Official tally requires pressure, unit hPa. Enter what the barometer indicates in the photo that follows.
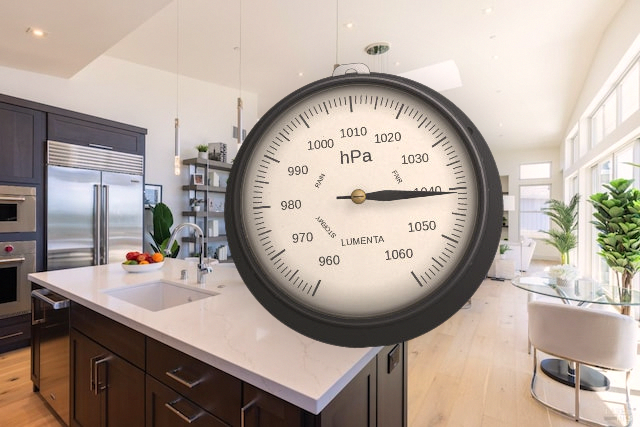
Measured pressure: 1041 hPa
